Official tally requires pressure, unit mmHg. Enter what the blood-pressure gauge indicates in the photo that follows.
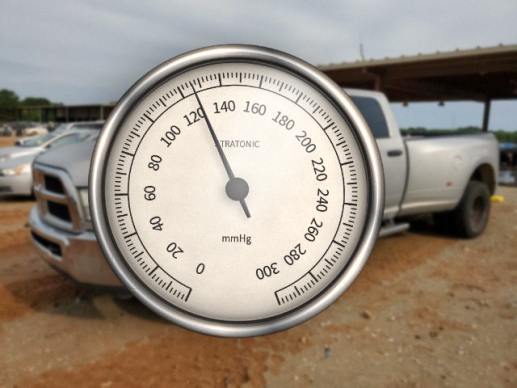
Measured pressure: 126 mmHg
